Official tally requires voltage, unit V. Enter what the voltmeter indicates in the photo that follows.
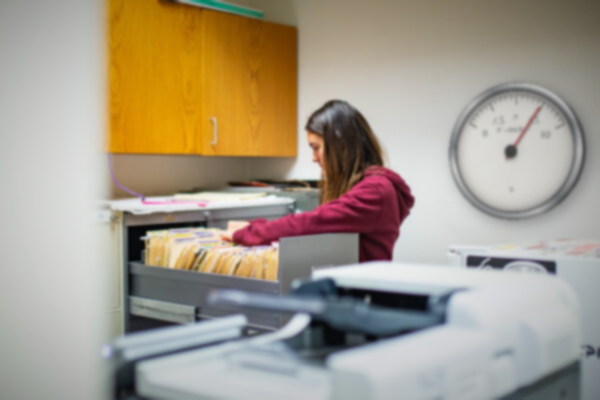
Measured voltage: 7.5 V
